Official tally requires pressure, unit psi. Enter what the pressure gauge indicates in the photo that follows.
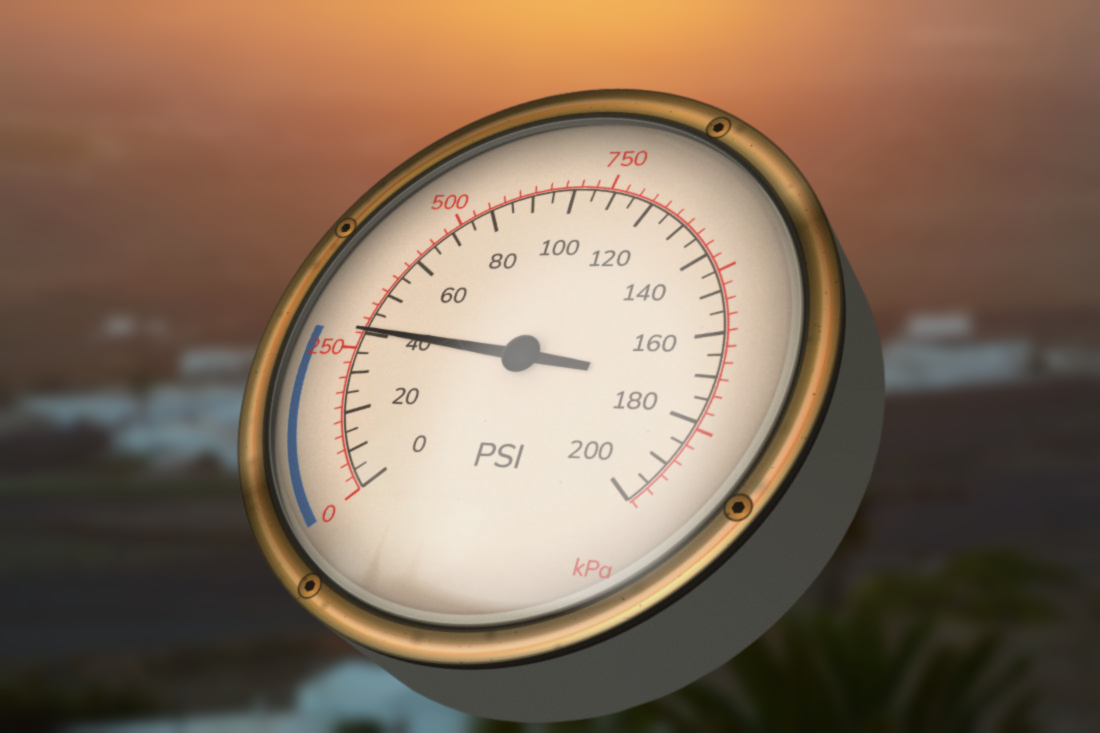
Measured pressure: 40 psi
